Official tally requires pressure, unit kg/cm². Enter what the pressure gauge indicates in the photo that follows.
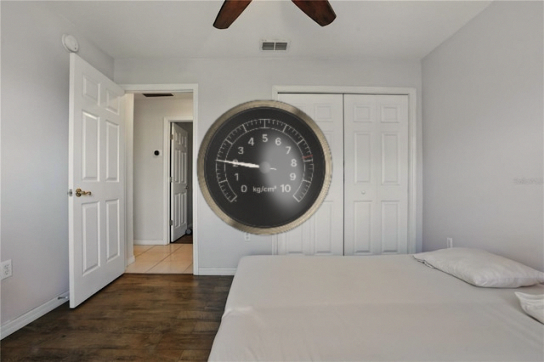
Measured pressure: 2 kg/cm²
